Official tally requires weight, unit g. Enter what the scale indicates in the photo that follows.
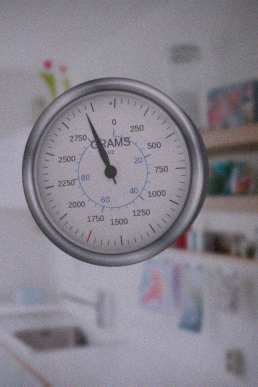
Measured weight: 2950 g
